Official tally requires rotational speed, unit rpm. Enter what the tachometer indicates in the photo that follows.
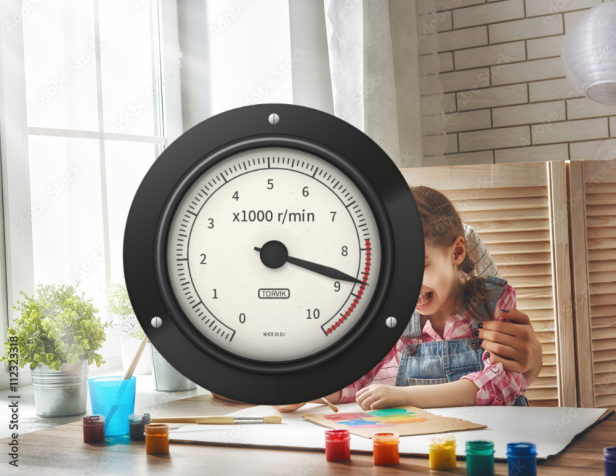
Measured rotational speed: 8700 rpm
